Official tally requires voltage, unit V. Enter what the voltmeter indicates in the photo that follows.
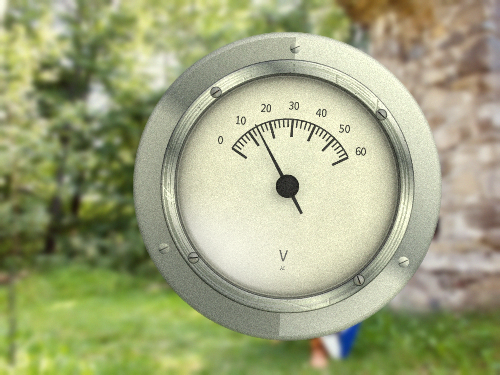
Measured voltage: 14 V
